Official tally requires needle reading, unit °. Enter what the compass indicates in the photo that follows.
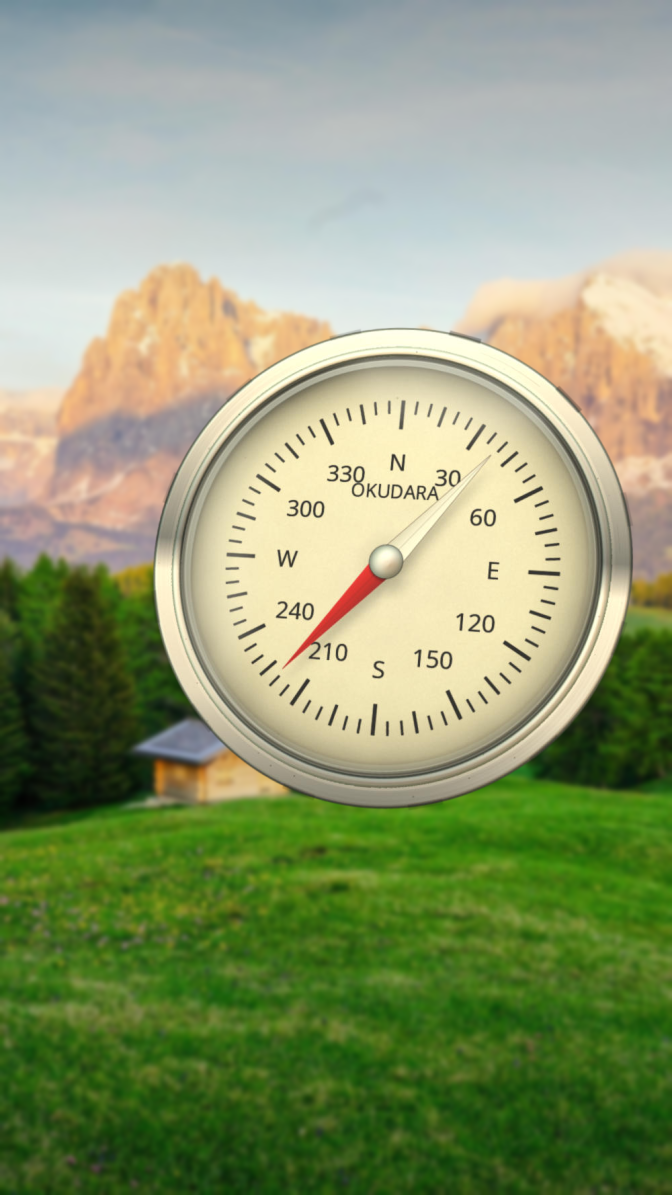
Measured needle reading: 220 °
